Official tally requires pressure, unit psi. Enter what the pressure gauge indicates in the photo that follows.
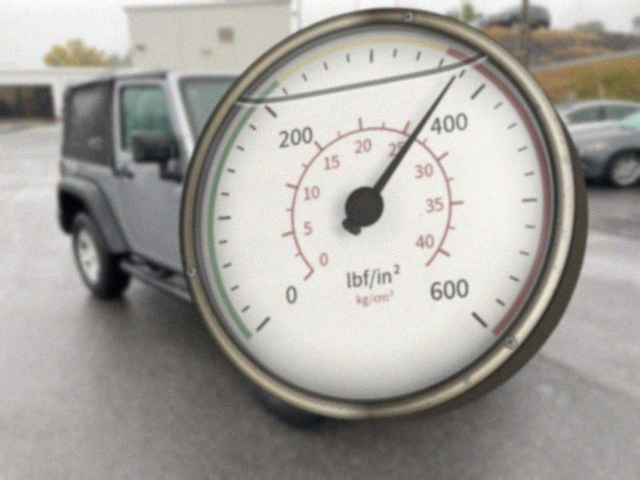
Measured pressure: 380 psi
